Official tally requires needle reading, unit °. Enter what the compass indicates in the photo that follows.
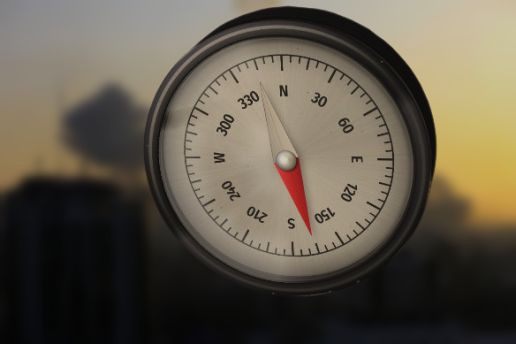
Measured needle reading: 165 °
